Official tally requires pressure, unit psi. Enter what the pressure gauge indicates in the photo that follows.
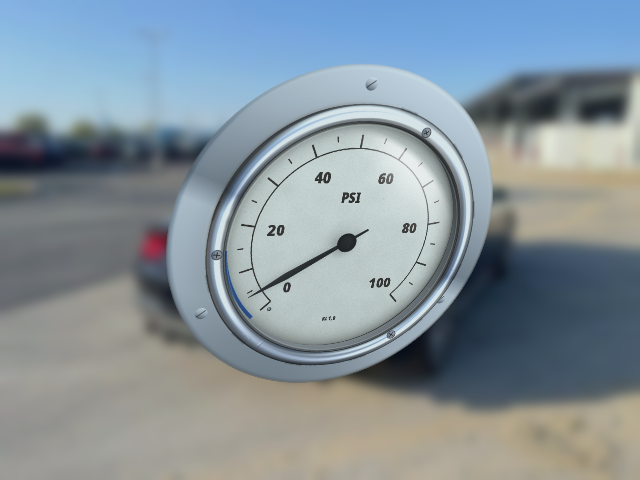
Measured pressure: 5 psi
